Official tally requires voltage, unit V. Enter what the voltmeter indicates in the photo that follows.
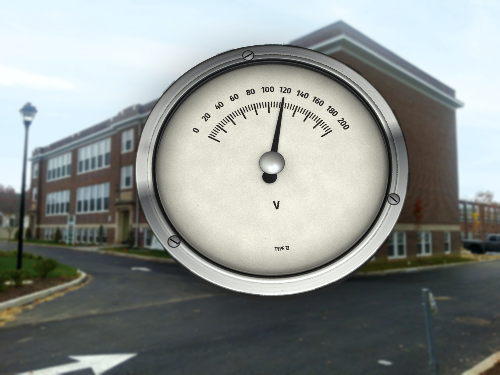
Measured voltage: 120 V
